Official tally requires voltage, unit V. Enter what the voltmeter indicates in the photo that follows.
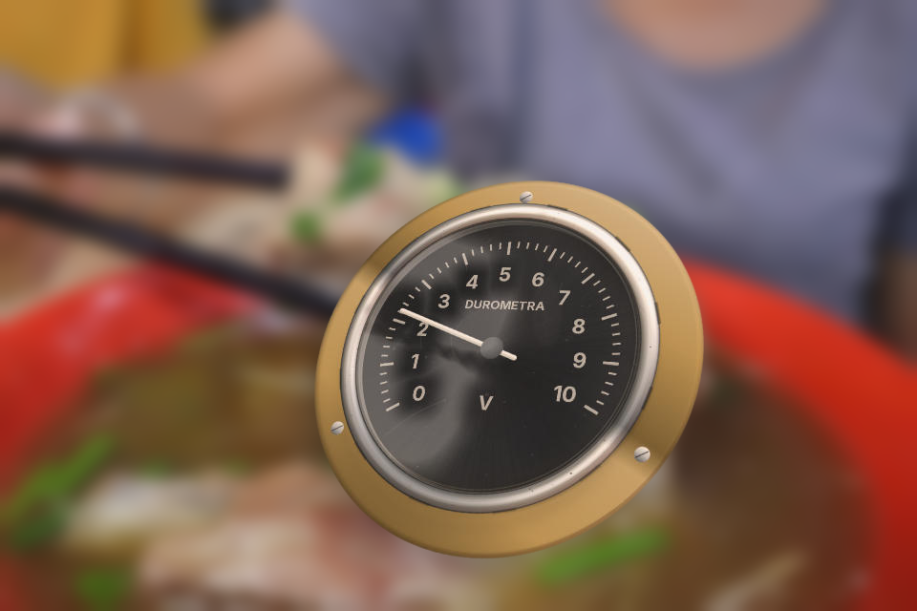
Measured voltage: 2.2 V
